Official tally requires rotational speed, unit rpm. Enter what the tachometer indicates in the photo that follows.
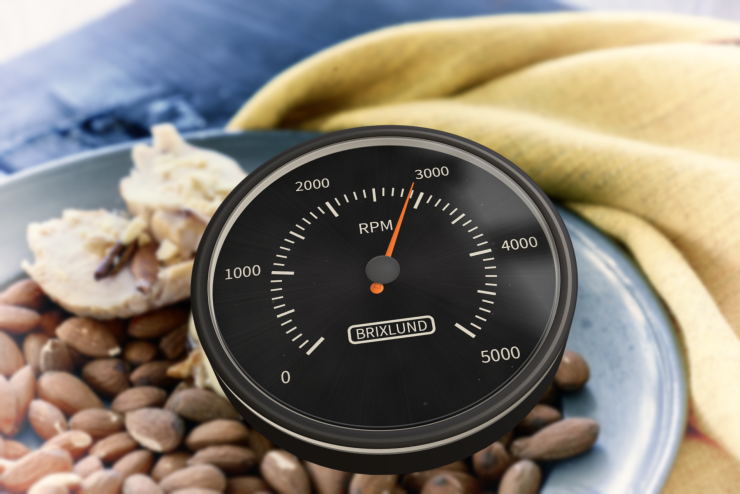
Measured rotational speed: 2900 rpm
